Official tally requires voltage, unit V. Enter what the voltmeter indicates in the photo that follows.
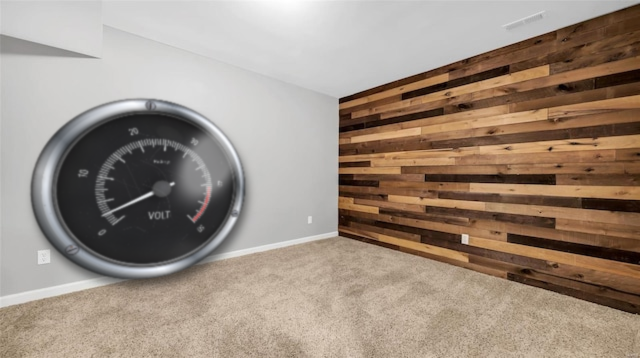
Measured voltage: 2.5 V
